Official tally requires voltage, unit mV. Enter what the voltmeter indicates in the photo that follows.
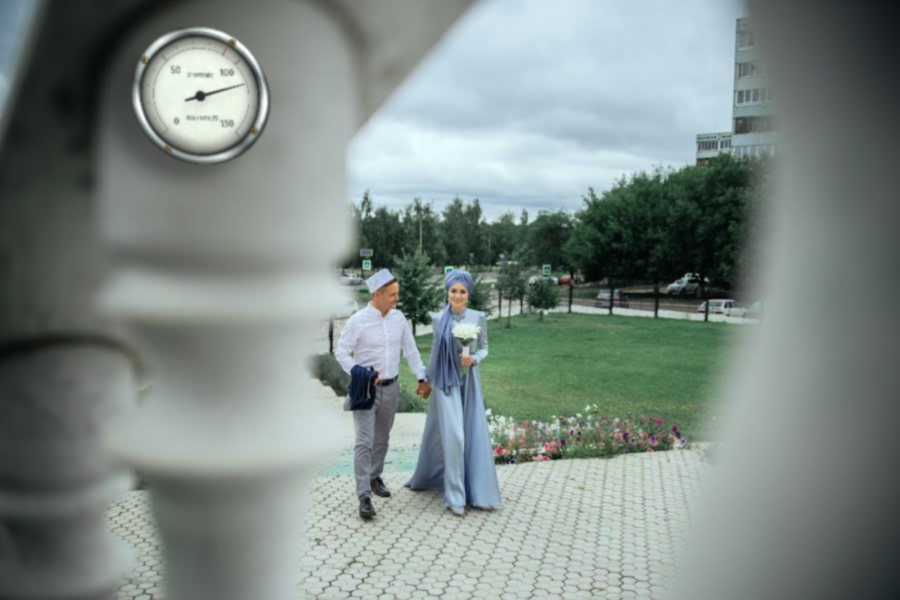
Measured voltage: 115 mV
